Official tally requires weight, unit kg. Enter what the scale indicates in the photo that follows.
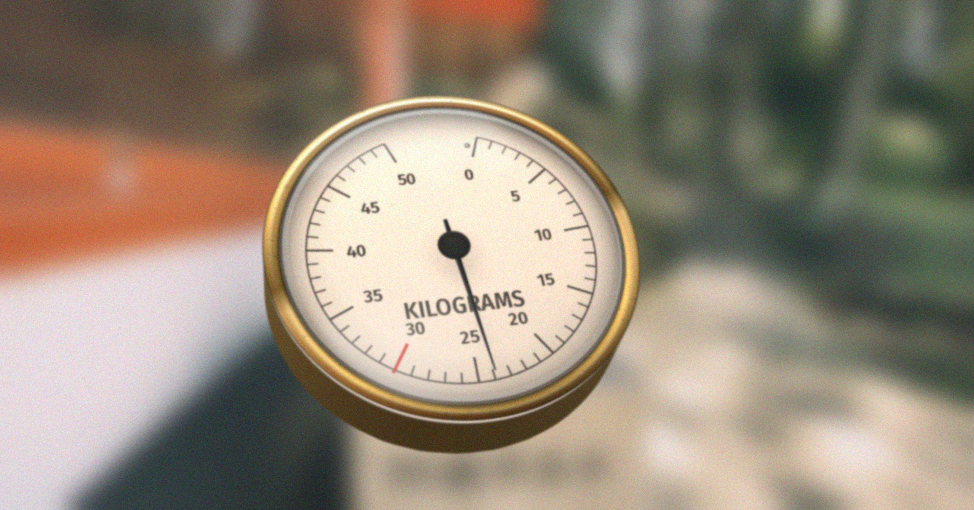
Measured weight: 24 kg
